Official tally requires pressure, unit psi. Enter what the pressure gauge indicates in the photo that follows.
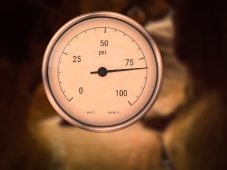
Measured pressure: 80 psi
